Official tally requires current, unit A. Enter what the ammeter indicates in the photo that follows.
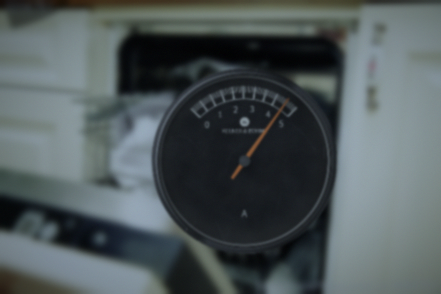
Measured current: 4.5 A
